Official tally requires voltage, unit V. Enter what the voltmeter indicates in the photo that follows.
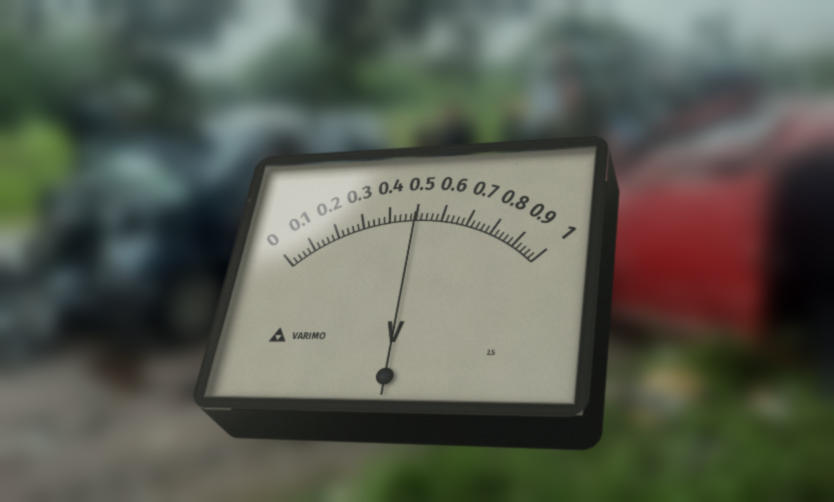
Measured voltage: 0.5 V
